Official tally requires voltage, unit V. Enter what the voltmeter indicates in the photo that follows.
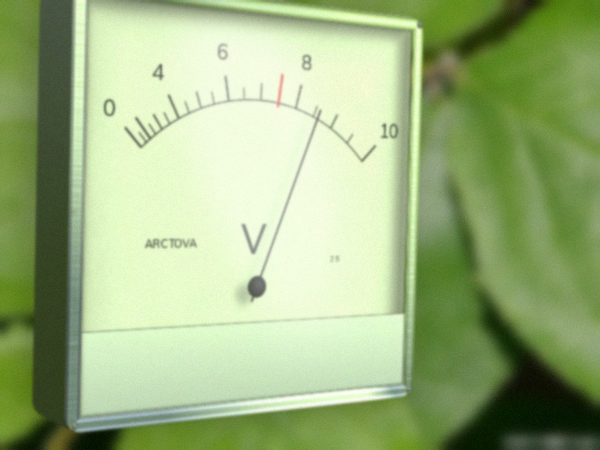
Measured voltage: 8.5 V
